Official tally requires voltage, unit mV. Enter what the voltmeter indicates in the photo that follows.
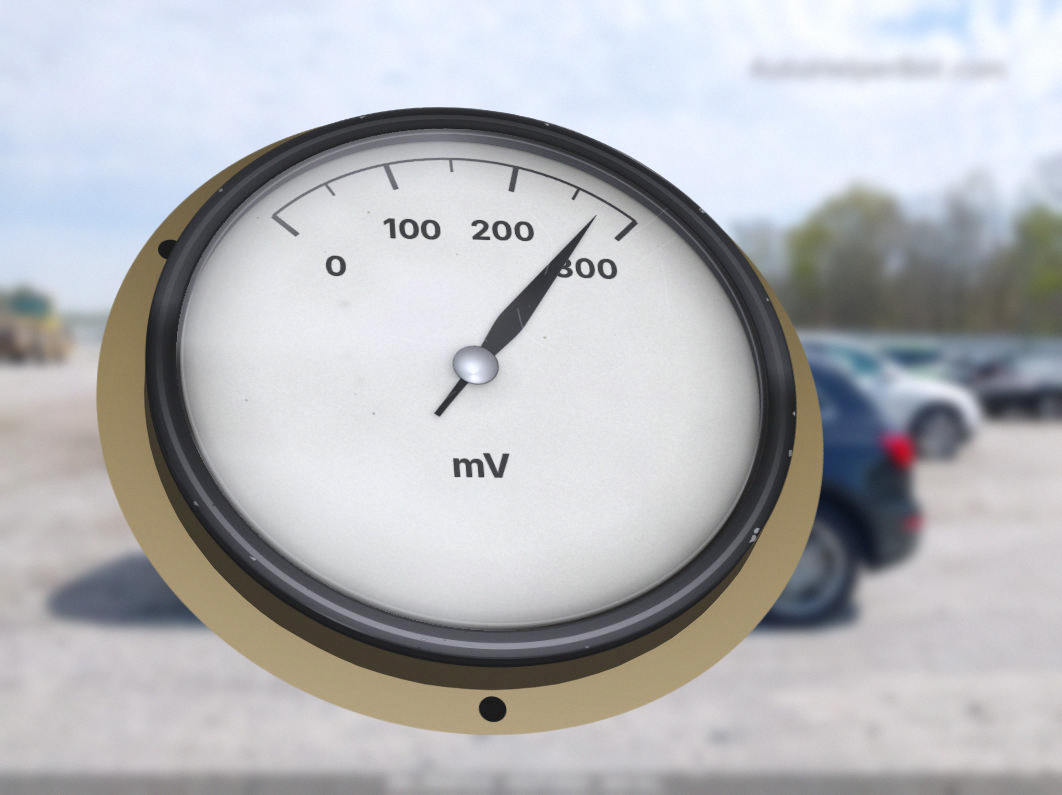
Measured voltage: 275 mV
